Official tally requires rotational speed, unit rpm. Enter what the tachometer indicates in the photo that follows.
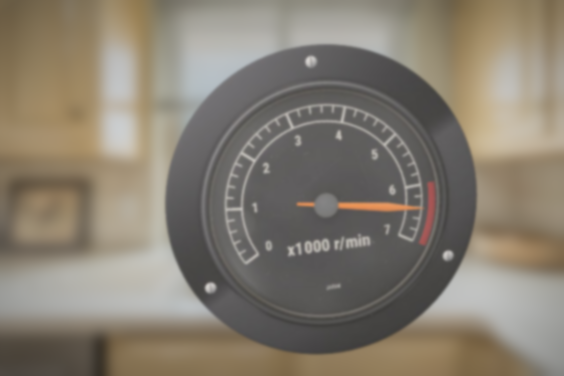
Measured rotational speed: 6400 rpm
